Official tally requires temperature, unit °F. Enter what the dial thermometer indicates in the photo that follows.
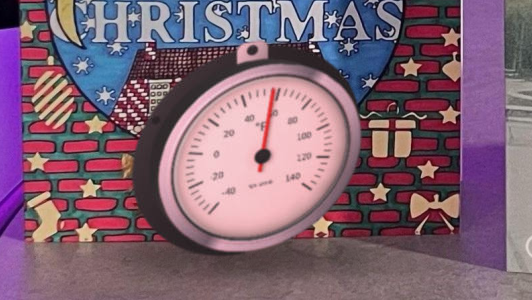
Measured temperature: 56 °F
